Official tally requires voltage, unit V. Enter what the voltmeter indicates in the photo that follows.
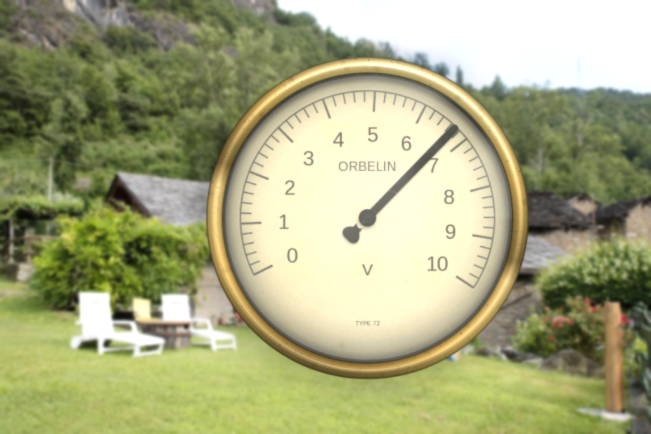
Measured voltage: 6.7 V
